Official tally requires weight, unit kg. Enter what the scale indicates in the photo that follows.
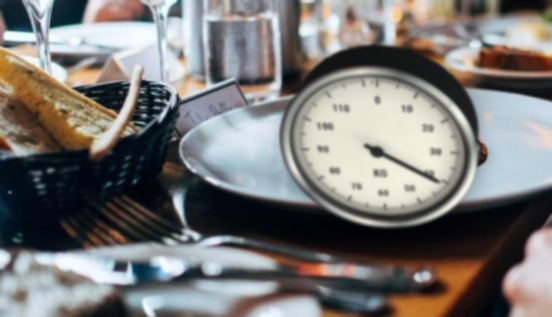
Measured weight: 40 kg
